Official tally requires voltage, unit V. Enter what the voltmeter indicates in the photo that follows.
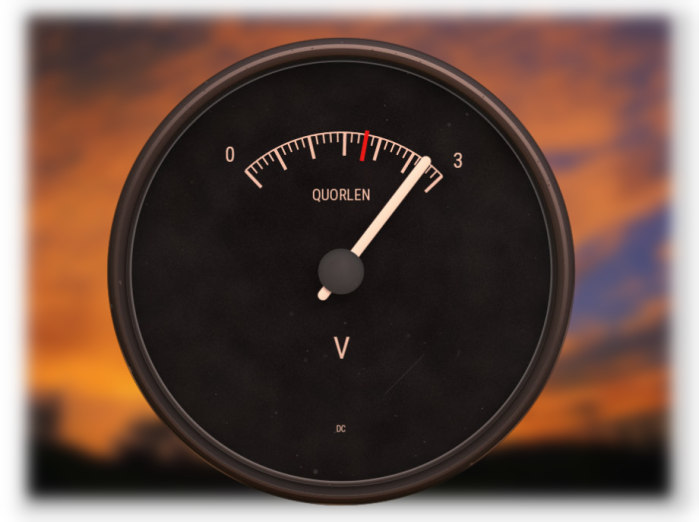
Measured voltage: 2.7 V
